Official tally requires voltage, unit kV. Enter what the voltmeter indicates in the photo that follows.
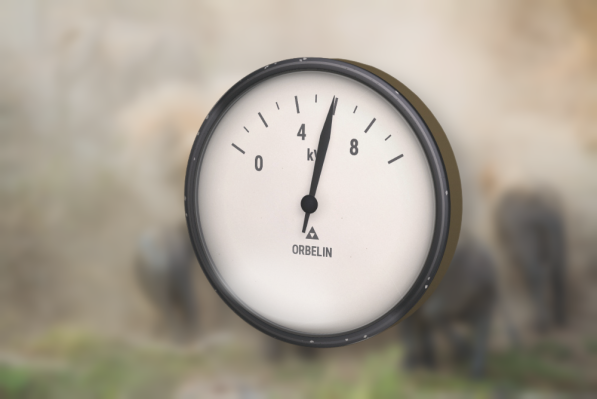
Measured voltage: 6 kV
